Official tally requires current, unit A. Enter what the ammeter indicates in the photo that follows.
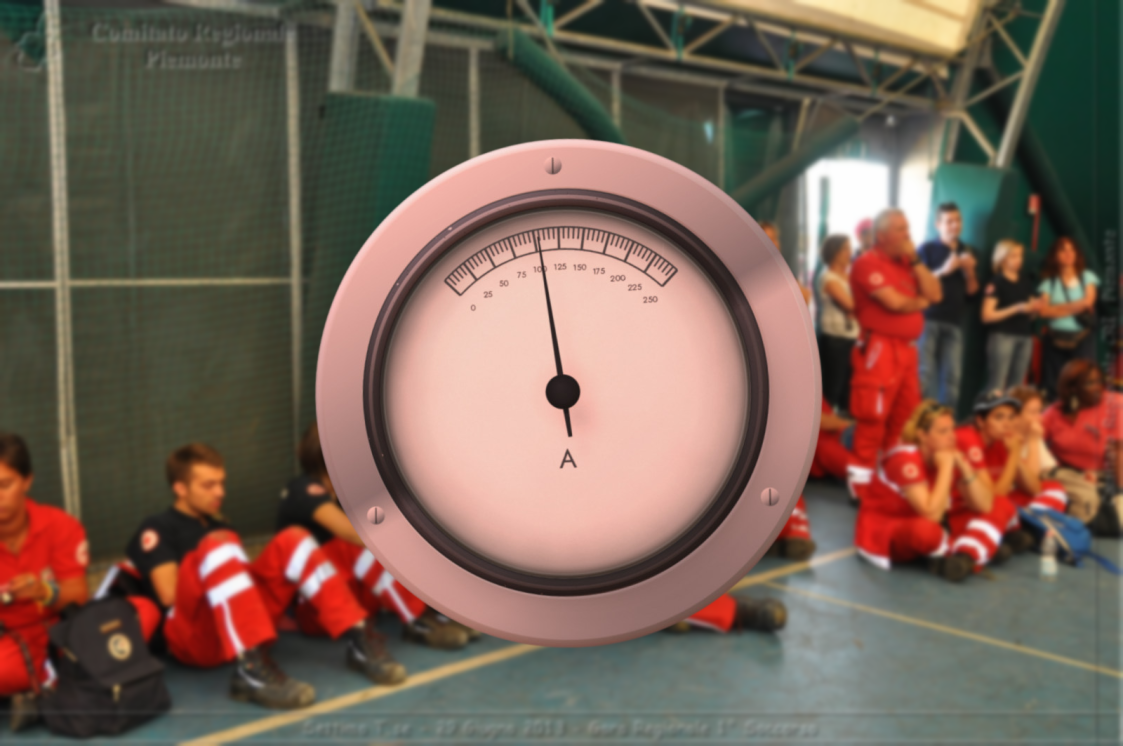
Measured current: 105 A
